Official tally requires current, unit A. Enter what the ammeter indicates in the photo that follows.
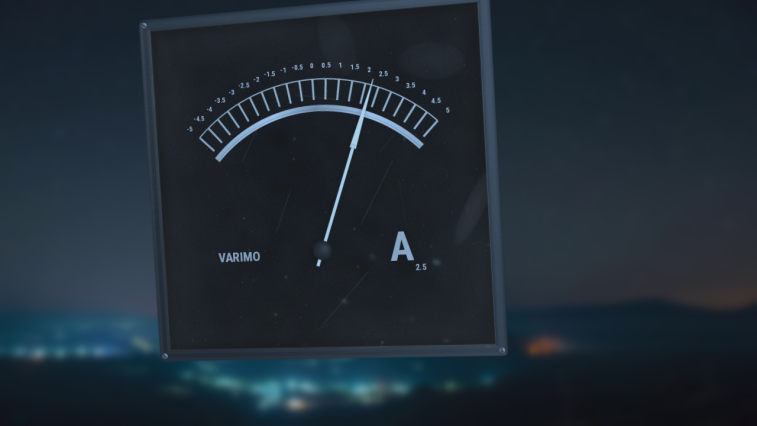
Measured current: 2.25 A
